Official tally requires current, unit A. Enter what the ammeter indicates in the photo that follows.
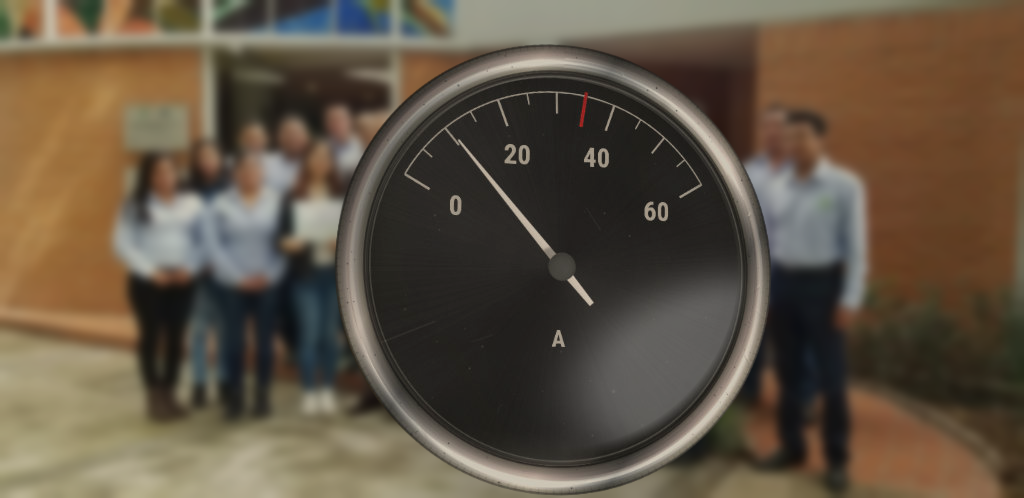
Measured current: 10 A
